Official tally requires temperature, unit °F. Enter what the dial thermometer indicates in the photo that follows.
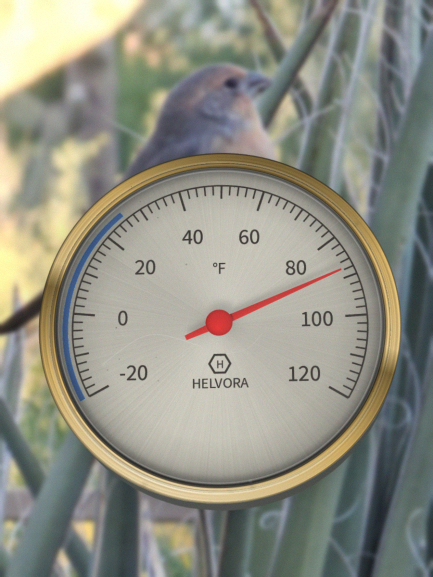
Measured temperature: 88 °F
